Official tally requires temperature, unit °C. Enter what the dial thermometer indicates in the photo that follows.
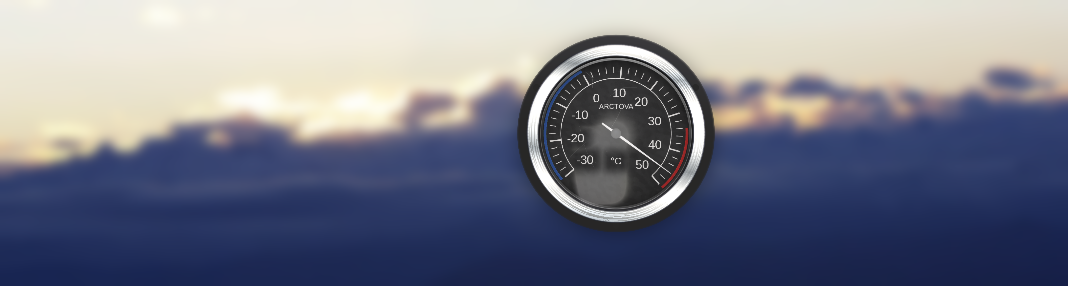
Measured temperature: 46 °C
